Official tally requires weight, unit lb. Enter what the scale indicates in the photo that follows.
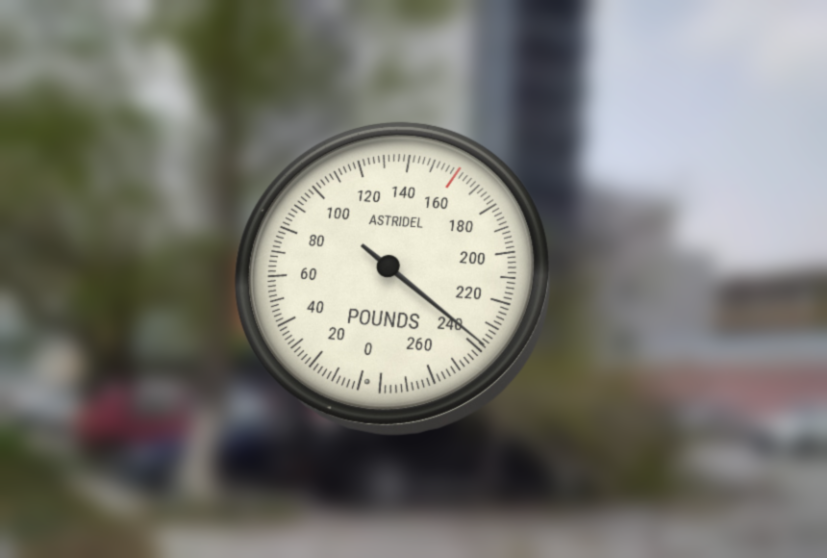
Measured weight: 238 lb
